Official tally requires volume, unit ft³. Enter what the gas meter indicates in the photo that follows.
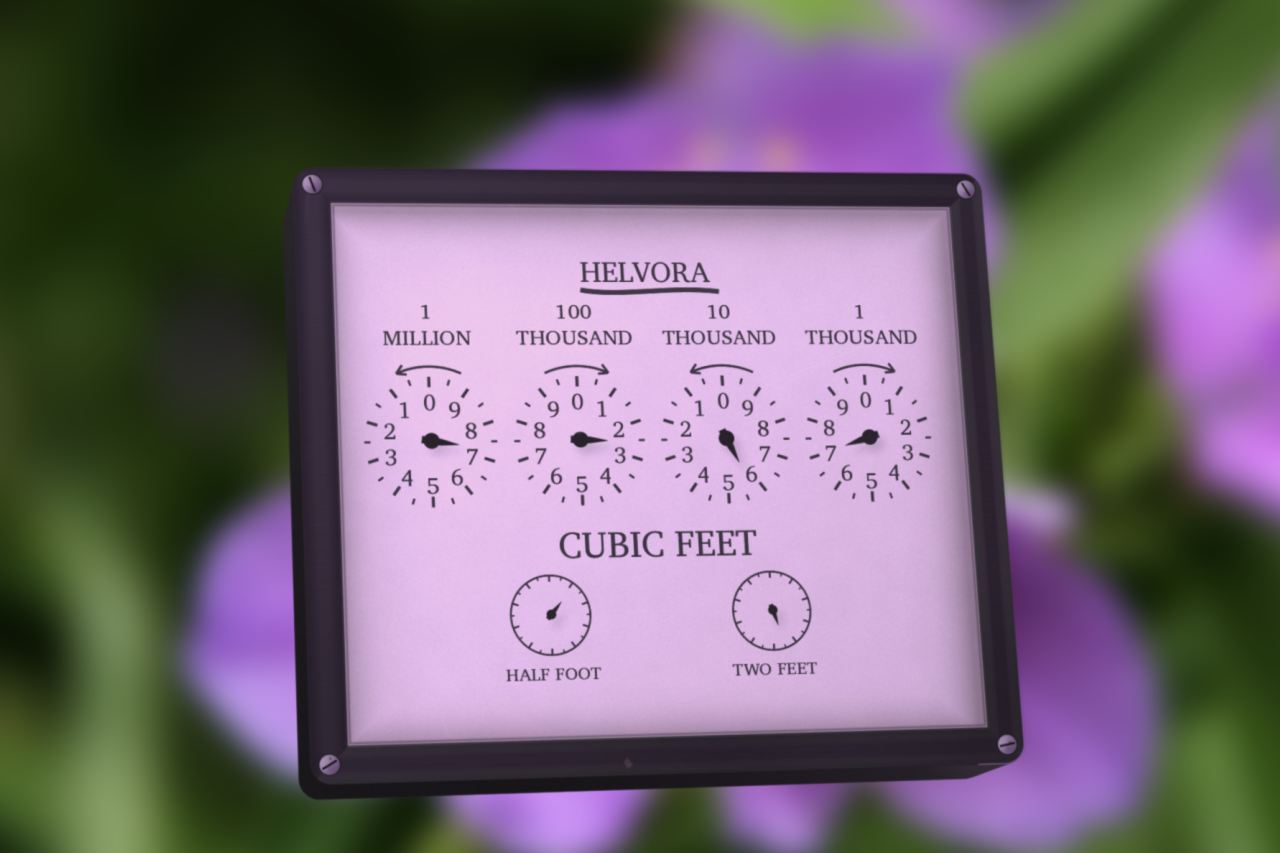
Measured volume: 725700 ft³
